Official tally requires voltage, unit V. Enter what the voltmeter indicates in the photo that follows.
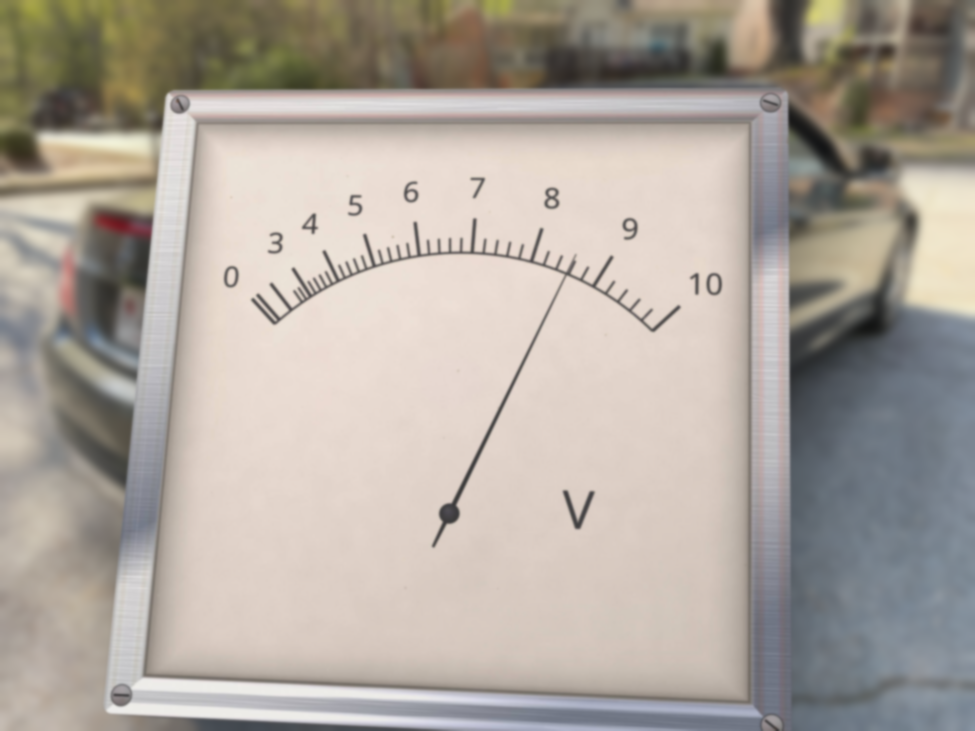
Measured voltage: 8.6 V
